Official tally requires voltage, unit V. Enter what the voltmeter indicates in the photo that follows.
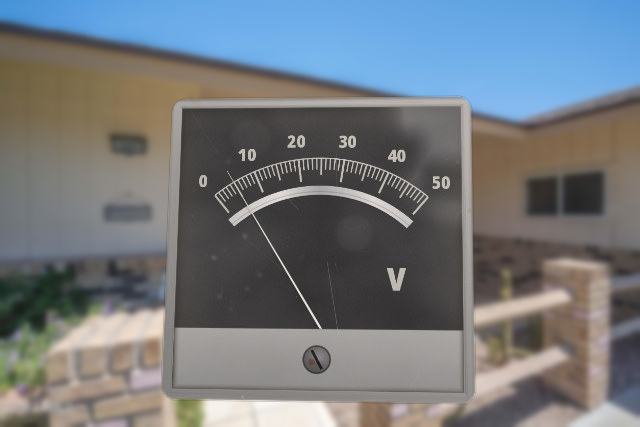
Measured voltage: 5 V
